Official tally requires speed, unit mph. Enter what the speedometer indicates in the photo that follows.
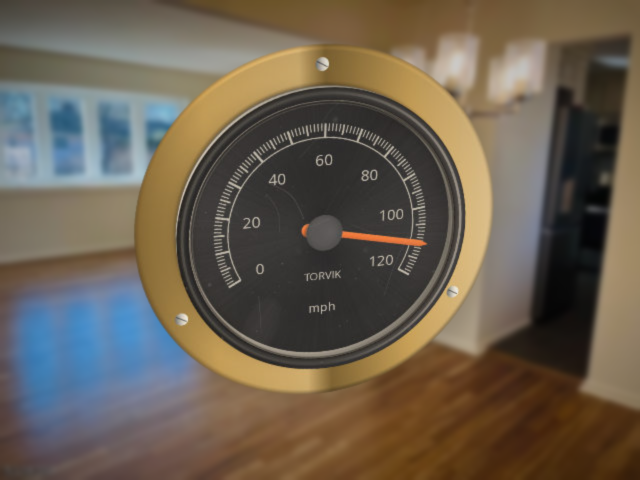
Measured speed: 110 mph
